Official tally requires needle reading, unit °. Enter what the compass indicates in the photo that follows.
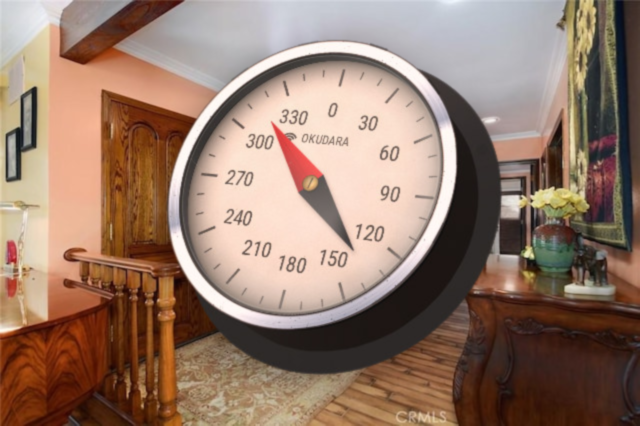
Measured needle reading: 315 °
